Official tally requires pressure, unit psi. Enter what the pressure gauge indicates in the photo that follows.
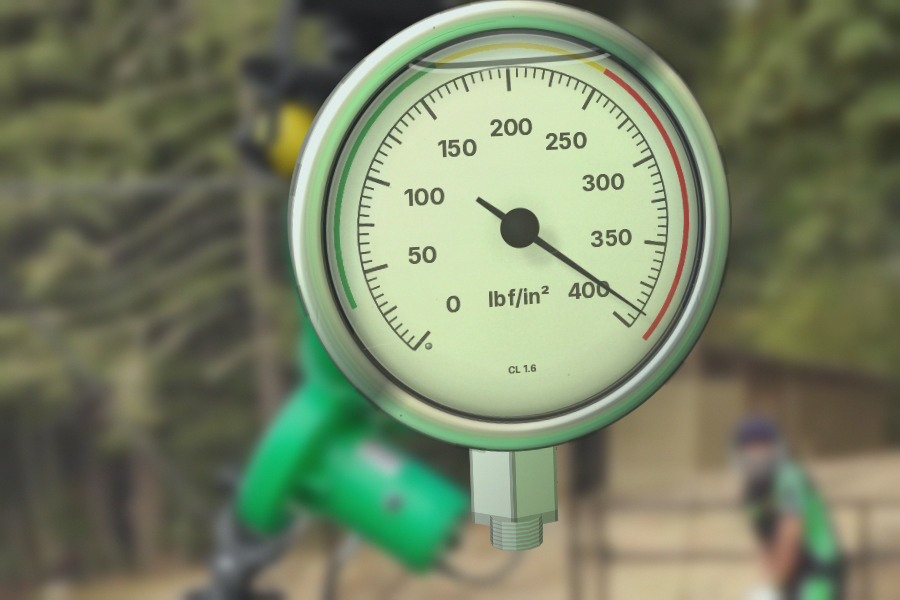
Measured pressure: 390 psi
